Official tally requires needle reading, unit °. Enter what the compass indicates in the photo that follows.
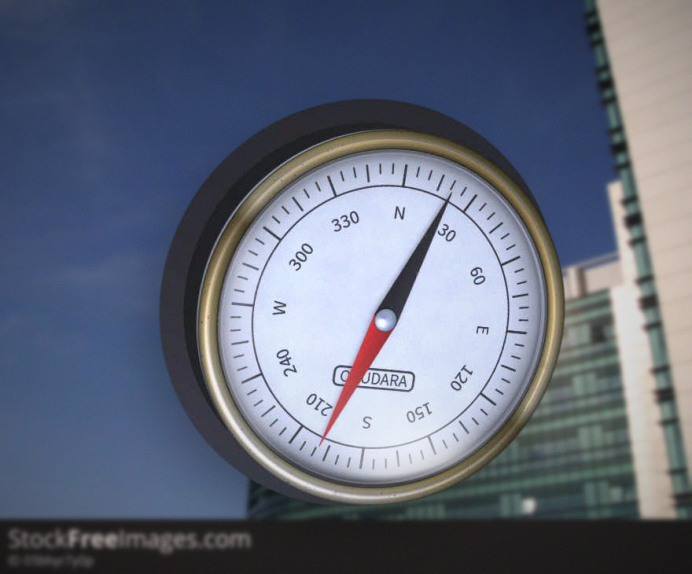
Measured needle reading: 200 °
